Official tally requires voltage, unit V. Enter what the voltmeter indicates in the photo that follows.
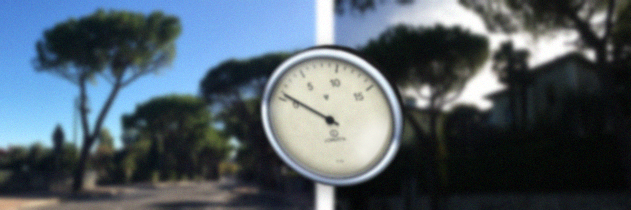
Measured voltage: 1 V
